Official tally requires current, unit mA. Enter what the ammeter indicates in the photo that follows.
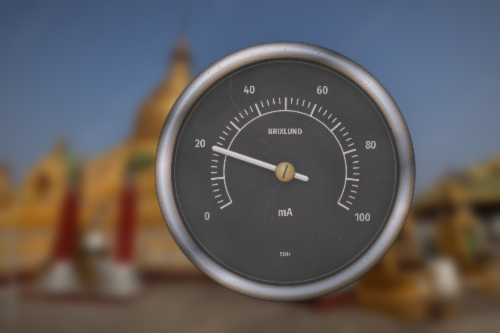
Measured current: 20 mA
